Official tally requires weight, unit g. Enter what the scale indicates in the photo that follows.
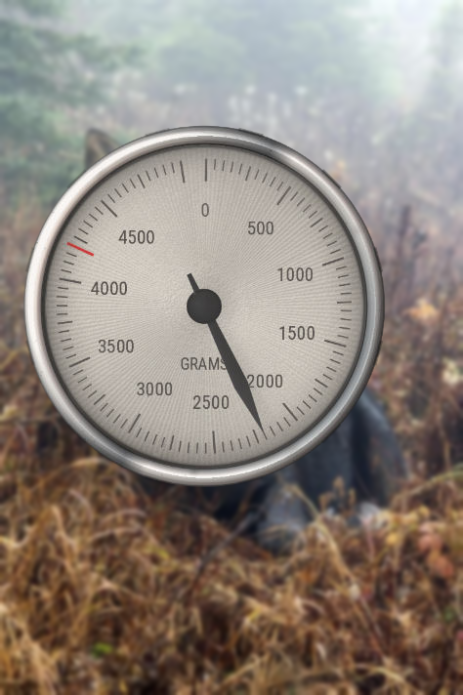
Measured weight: 2200 g
